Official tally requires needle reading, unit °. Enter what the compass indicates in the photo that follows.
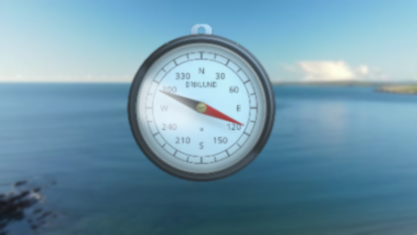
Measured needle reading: 112.5 °
